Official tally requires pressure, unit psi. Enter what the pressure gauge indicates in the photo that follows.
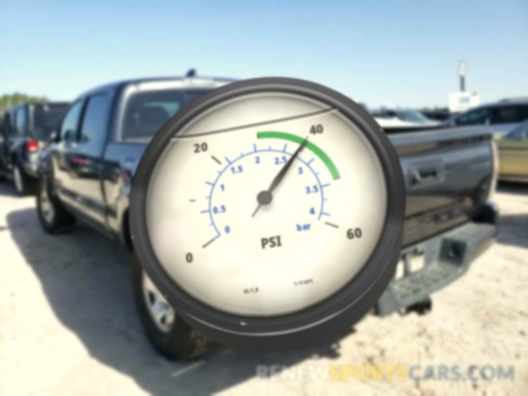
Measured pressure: 40 psi
